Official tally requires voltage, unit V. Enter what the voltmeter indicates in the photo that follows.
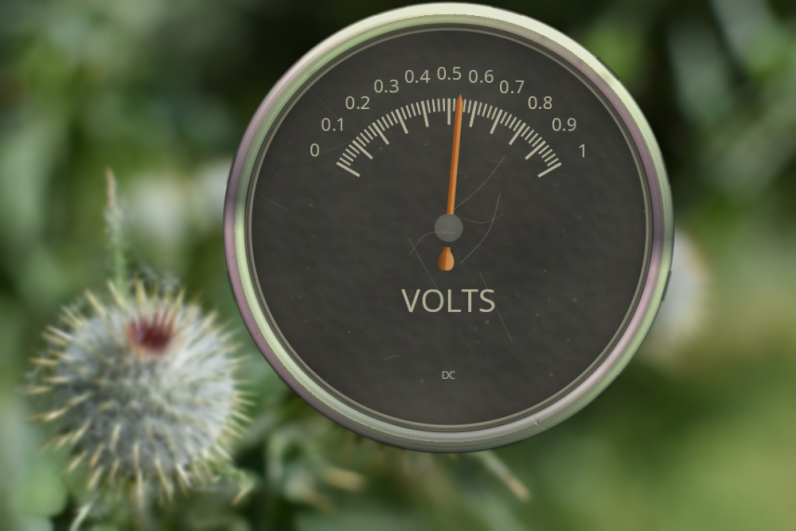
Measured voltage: 0.54 V
